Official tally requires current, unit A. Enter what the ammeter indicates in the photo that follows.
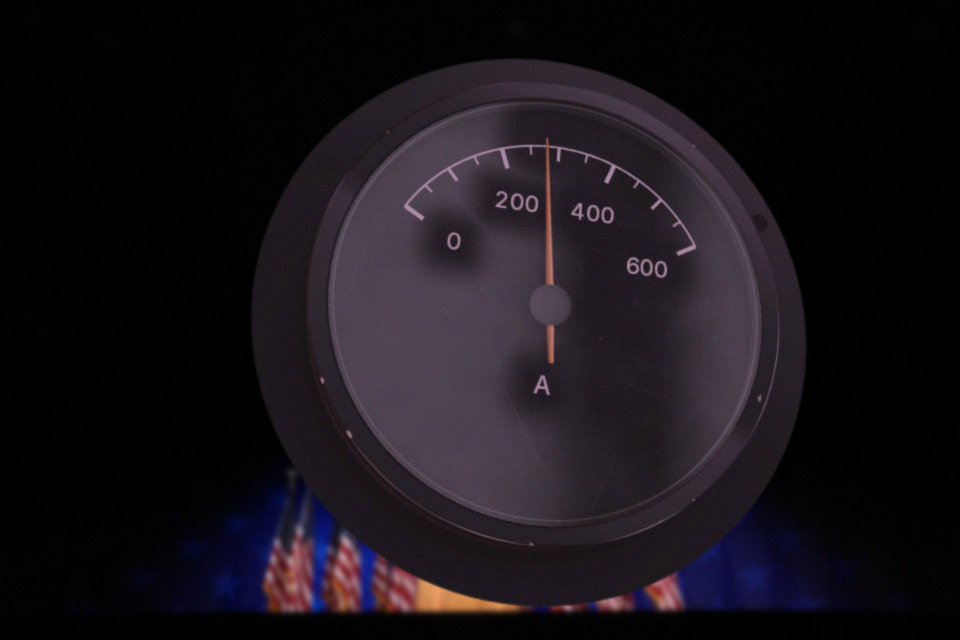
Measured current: 275 A
